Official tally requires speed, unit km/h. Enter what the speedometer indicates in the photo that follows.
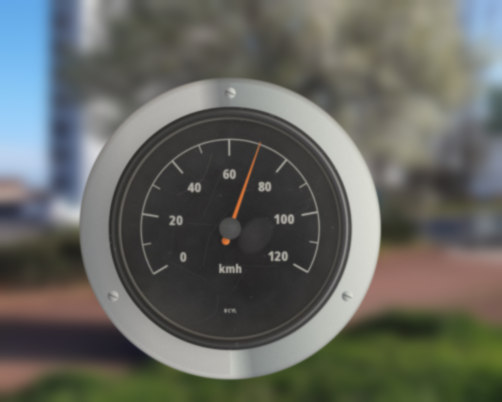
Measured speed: 70 km/h
